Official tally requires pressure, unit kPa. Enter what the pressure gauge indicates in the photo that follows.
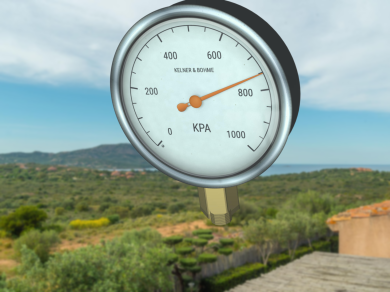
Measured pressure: 750 kPa
